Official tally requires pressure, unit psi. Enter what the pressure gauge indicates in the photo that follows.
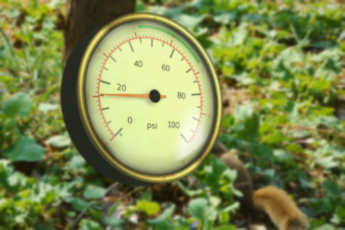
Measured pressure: 15 psi
